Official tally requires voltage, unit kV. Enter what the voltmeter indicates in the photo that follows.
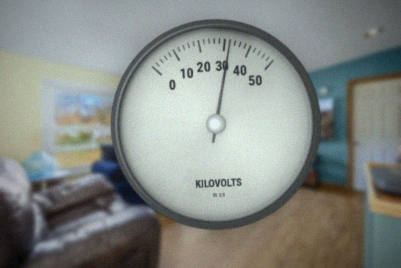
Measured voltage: 32 kV
